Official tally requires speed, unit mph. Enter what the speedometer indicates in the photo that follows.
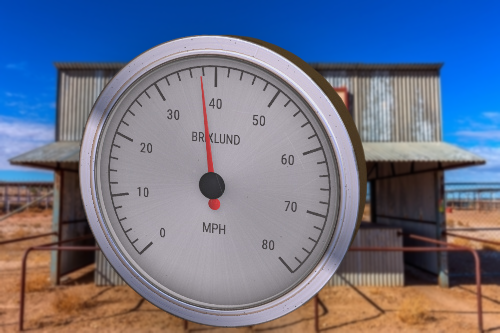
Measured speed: 38 mph
